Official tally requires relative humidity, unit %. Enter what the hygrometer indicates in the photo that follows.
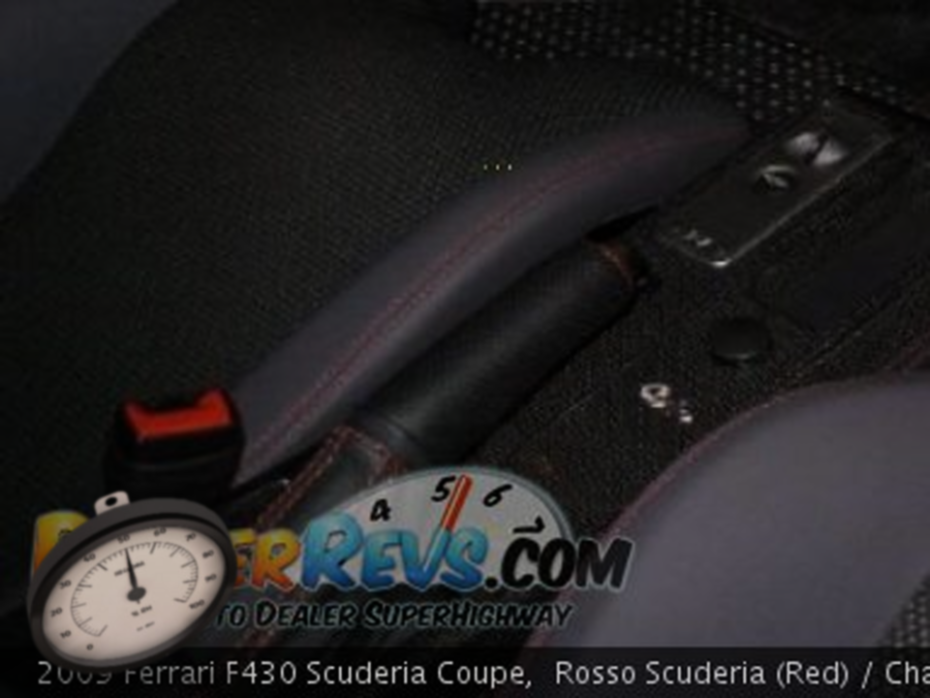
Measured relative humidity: 50 %
